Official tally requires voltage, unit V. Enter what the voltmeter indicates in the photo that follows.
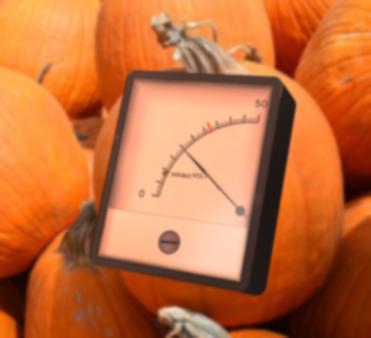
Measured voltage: 20 V
